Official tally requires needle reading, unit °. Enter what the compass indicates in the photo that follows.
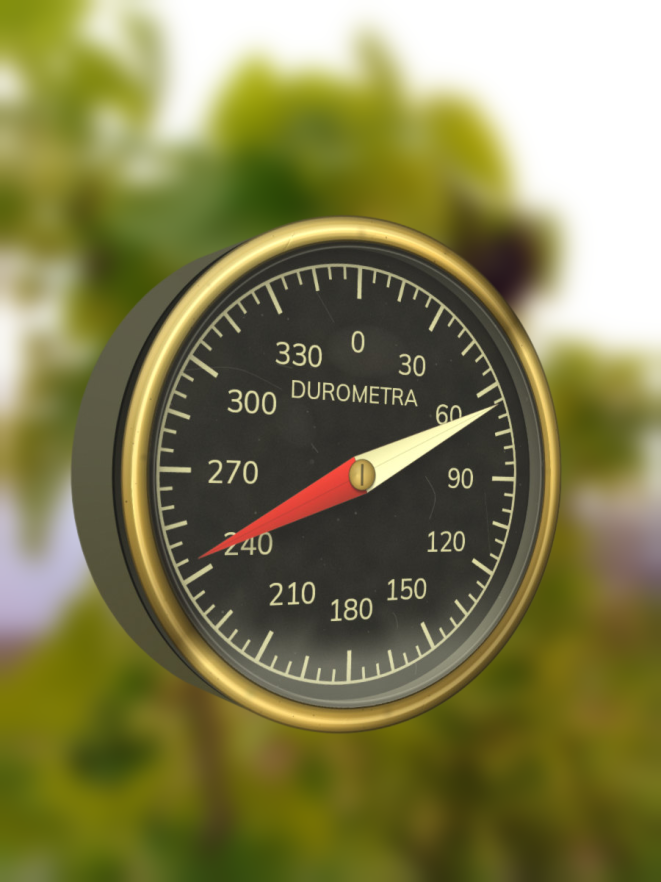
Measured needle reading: 245 °
